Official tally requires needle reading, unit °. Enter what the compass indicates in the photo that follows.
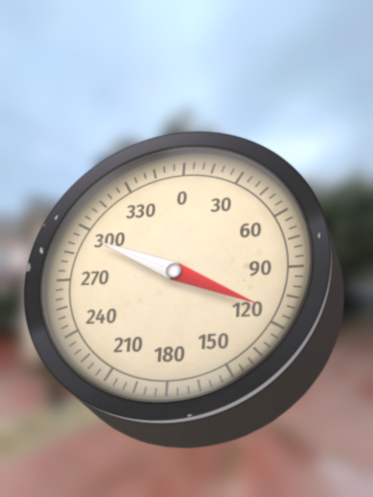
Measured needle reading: 115 °
